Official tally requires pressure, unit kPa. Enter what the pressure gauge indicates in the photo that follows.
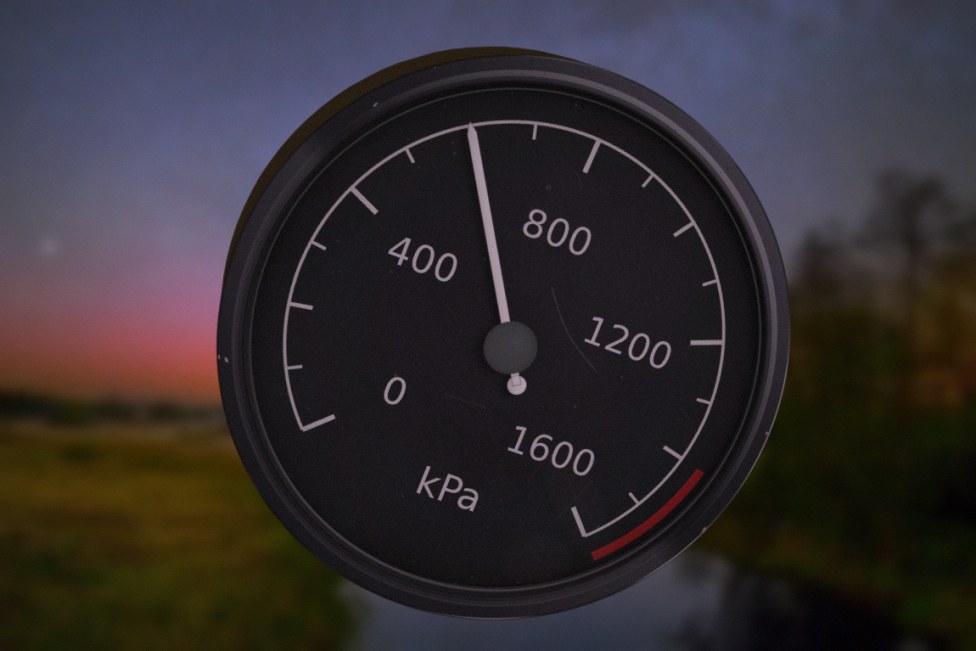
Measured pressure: 600 kPa
